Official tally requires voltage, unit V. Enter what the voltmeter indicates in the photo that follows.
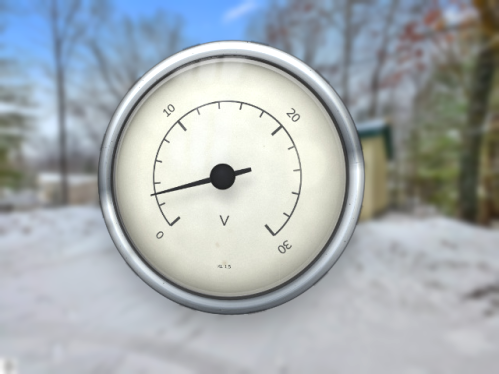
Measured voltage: 3 V
